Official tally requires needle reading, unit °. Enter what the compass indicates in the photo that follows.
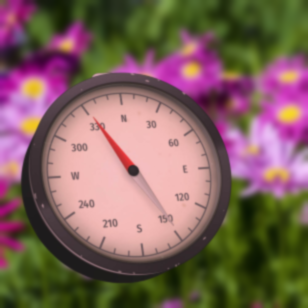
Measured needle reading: 330 °
